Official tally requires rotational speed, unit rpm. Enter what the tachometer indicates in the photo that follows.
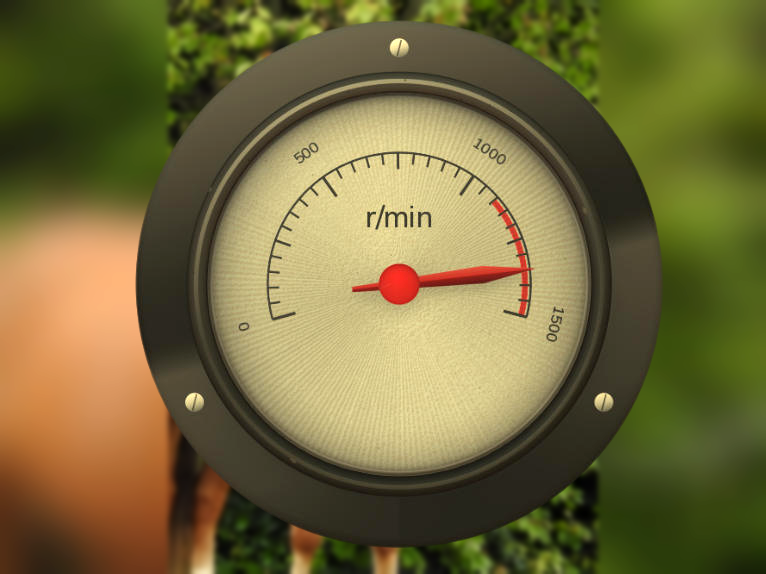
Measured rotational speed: 1350 rpm
